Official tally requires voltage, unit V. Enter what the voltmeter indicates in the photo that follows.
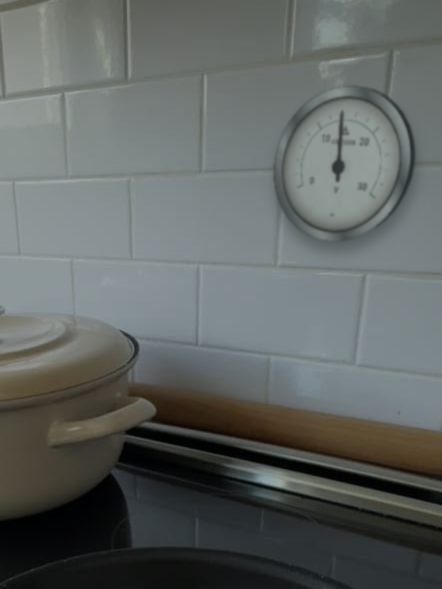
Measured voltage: 14 V
